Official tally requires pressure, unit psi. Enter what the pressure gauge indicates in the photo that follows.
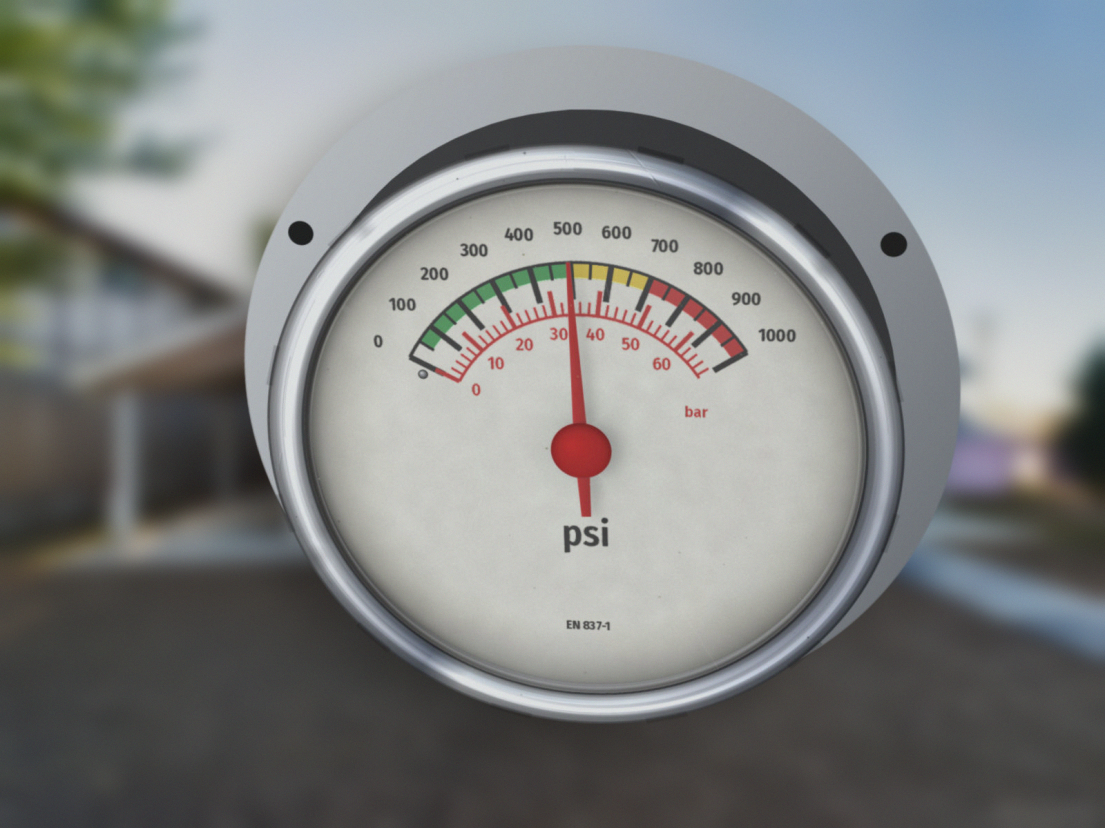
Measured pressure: 500 psi
